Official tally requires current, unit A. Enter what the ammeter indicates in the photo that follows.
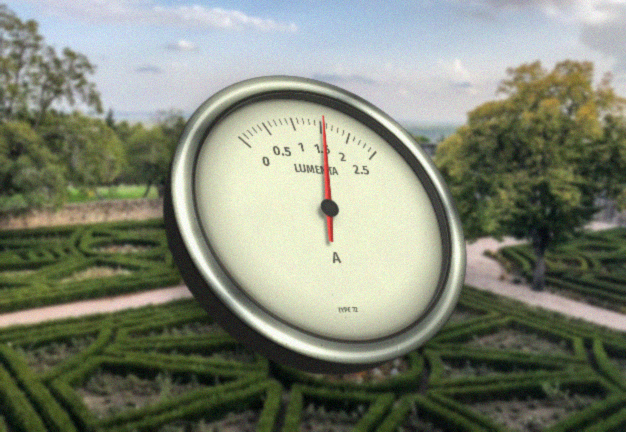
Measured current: 1.5 A
